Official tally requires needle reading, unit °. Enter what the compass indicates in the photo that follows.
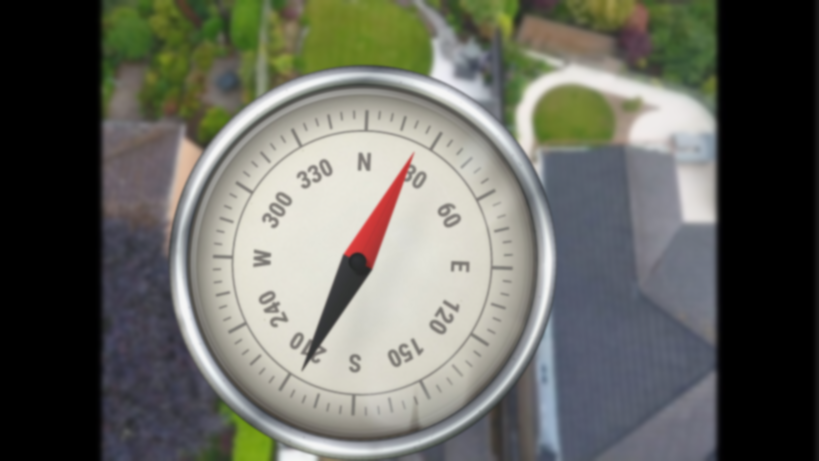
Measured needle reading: 25 °
